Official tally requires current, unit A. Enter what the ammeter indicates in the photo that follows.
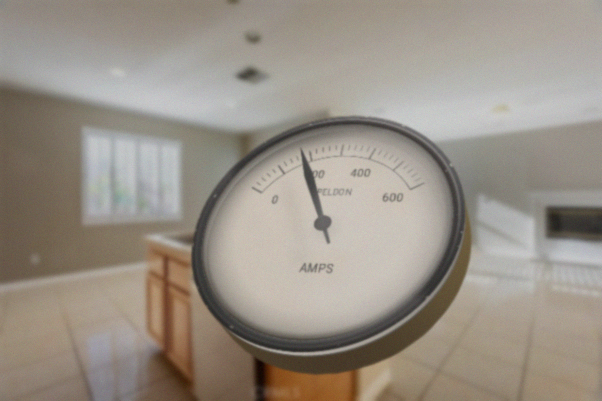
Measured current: 180 A
